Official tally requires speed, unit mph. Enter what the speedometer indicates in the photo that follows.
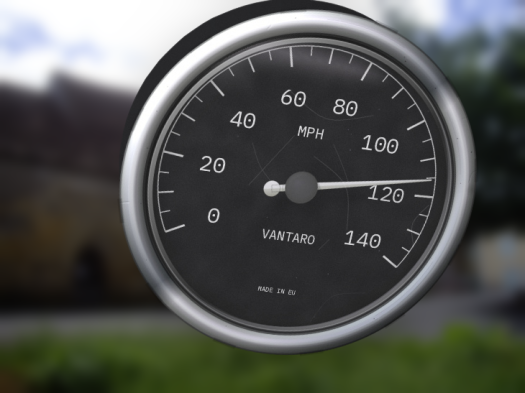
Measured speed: 115 mph
